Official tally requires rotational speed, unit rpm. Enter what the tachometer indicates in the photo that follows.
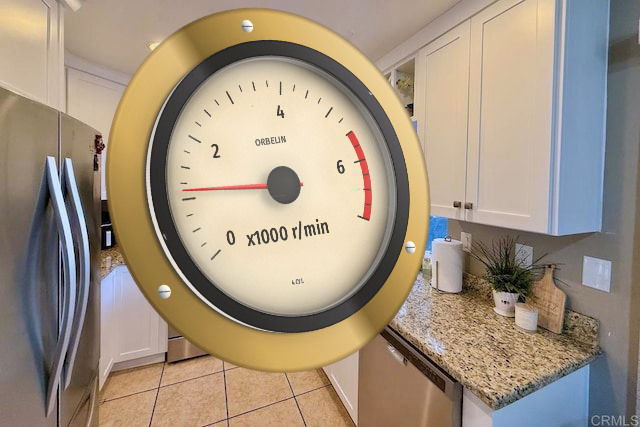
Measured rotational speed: 1125 rpm
